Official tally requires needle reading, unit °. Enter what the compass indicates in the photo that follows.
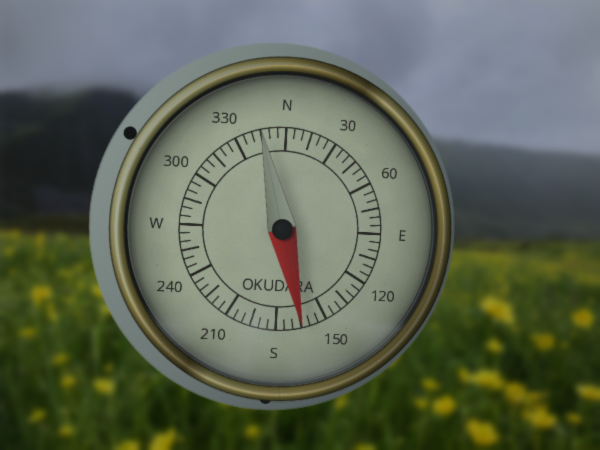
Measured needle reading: 165 °
